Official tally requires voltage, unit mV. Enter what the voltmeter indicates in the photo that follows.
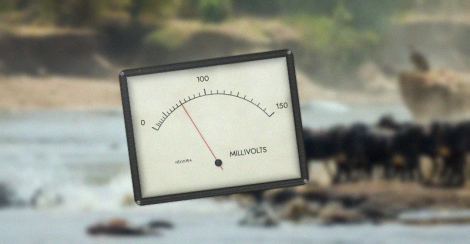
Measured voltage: 75 mV
